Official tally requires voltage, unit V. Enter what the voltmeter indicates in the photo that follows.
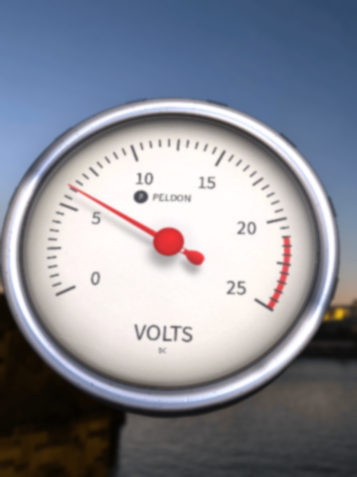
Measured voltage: 6 V
